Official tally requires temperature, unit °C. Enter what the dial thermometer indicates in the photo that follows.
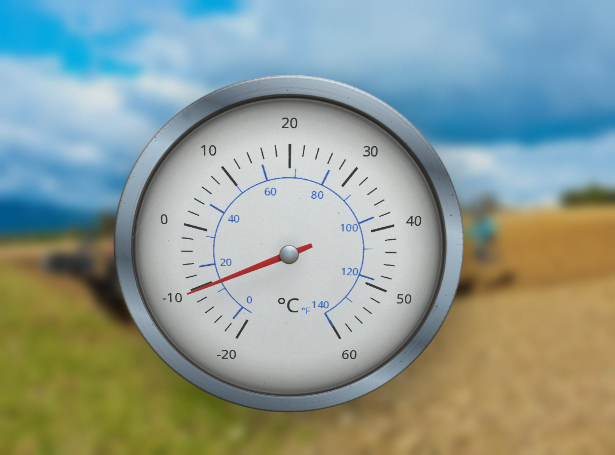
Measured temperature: -10 °C
